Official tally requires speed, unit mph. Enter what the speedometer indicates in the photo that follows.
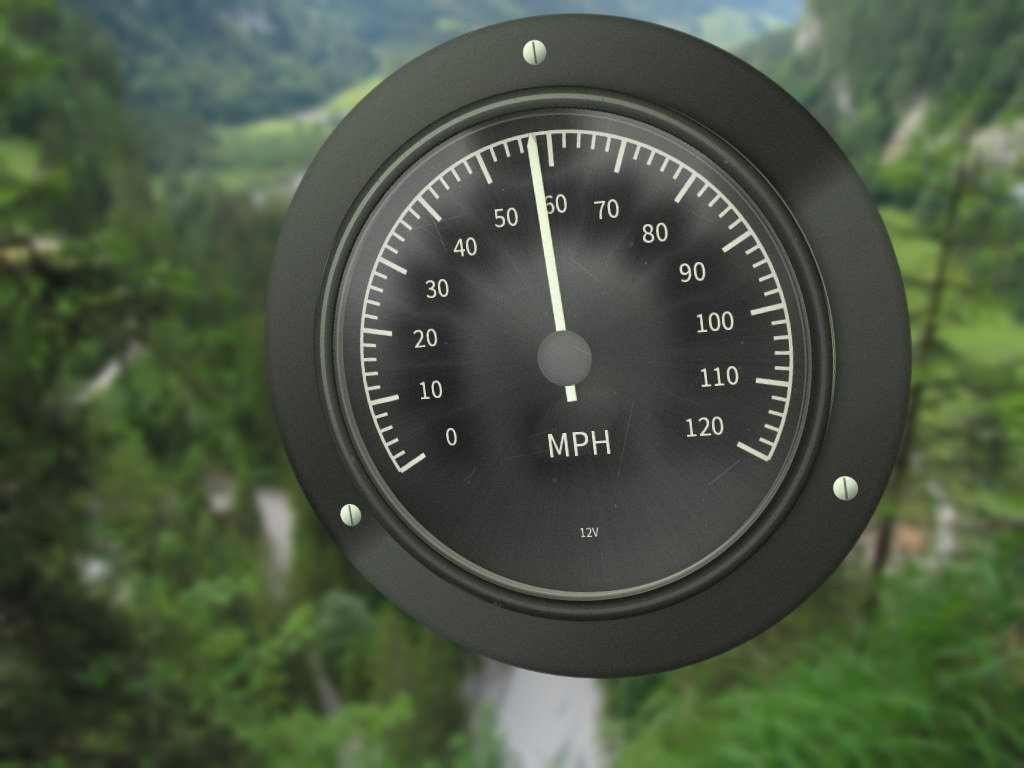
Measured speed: 58 mph
